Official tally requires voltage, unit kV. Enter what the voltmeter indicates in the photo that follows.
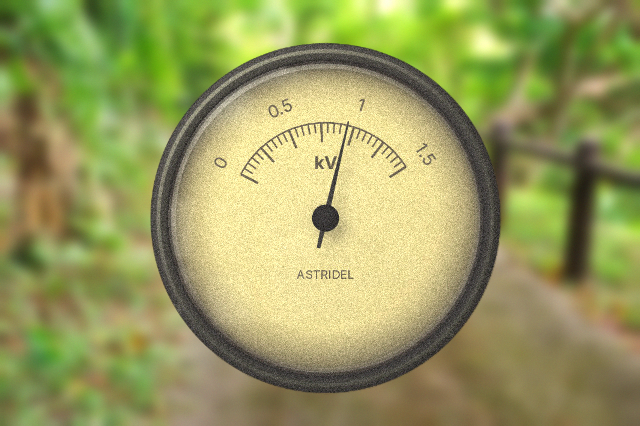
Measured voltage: 0.95 kV
